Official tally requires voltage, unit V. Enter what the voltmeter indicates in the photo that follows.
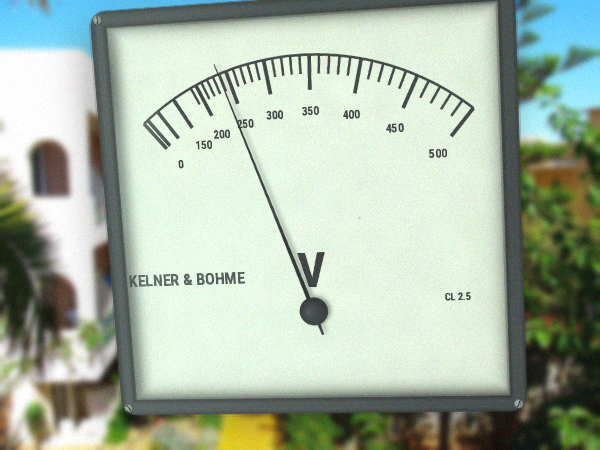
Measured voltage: 240 V
